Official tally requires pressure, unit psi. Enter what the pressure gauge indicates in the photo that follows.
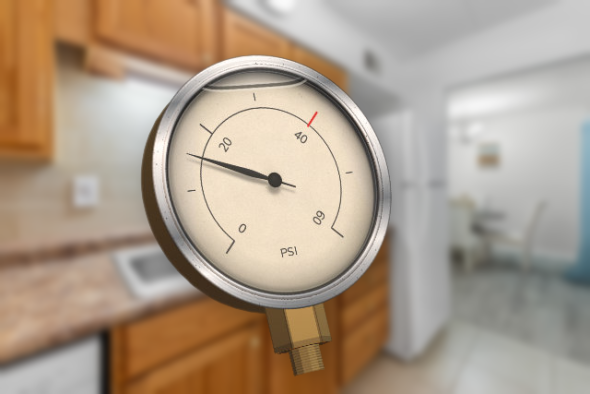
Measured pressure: 15 psi
